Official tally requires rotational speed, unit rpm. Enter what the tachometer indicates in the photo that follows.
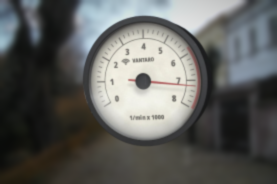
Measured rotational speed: 7200 rpm
